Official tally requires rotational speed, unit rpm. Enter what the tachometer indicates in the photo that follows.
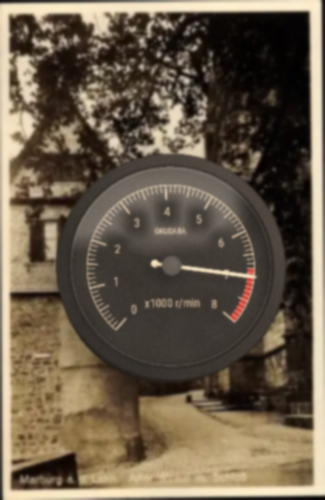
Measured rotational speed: 7000 rpm
